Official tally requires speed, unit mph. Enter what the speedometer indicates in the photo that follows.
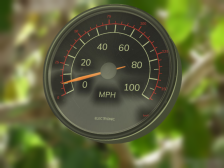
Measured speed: 5 mph
